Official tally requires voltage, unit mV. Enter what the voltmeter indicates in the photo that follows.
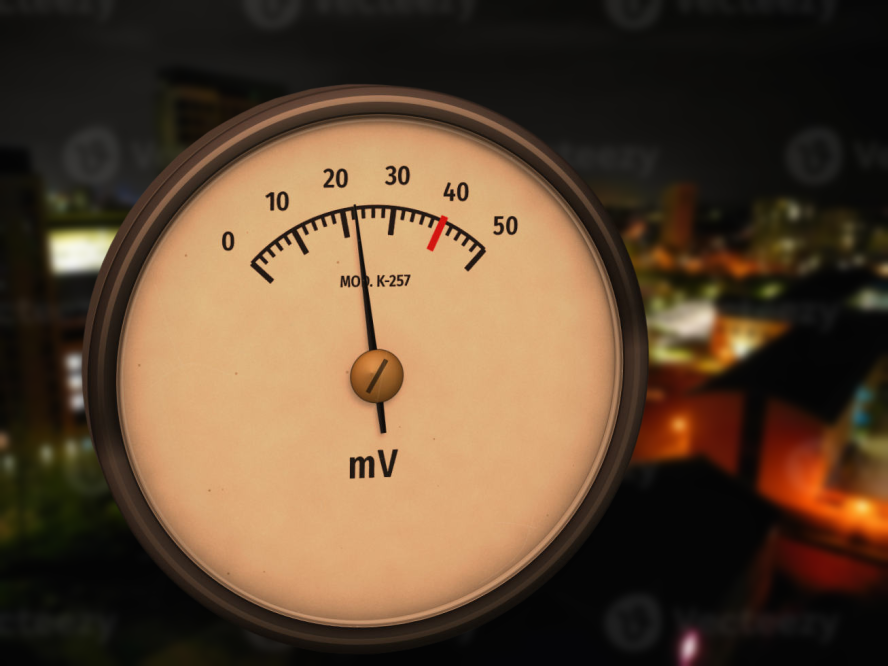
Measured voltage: 22 mV
